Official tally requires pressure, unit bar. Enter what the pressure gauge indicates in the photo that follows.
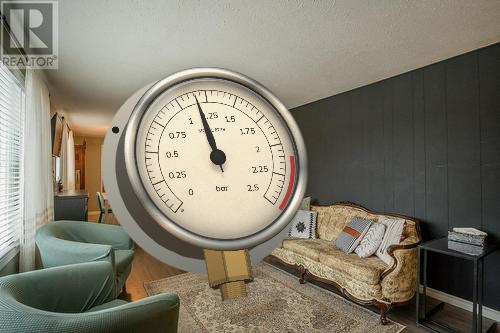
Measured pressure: 1.15 bar
